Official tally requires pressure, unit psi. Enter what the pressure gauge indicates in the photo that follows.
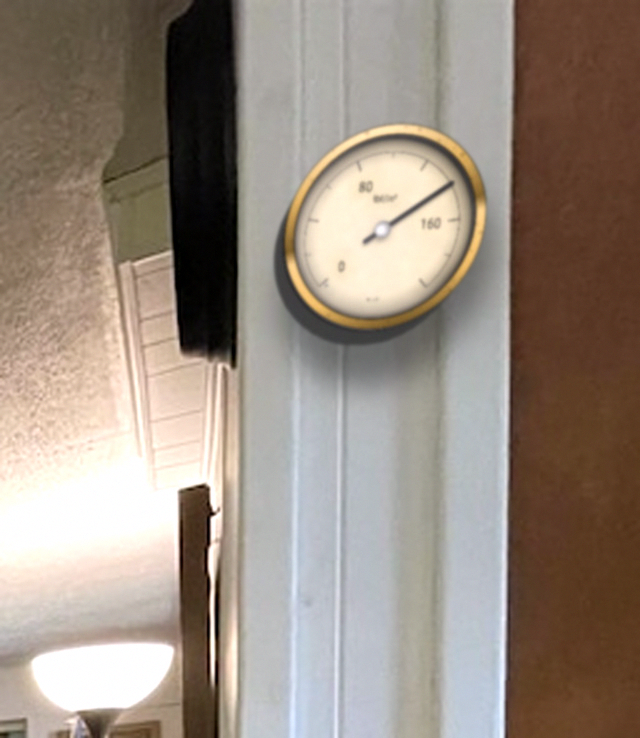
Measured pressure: 140 psi
